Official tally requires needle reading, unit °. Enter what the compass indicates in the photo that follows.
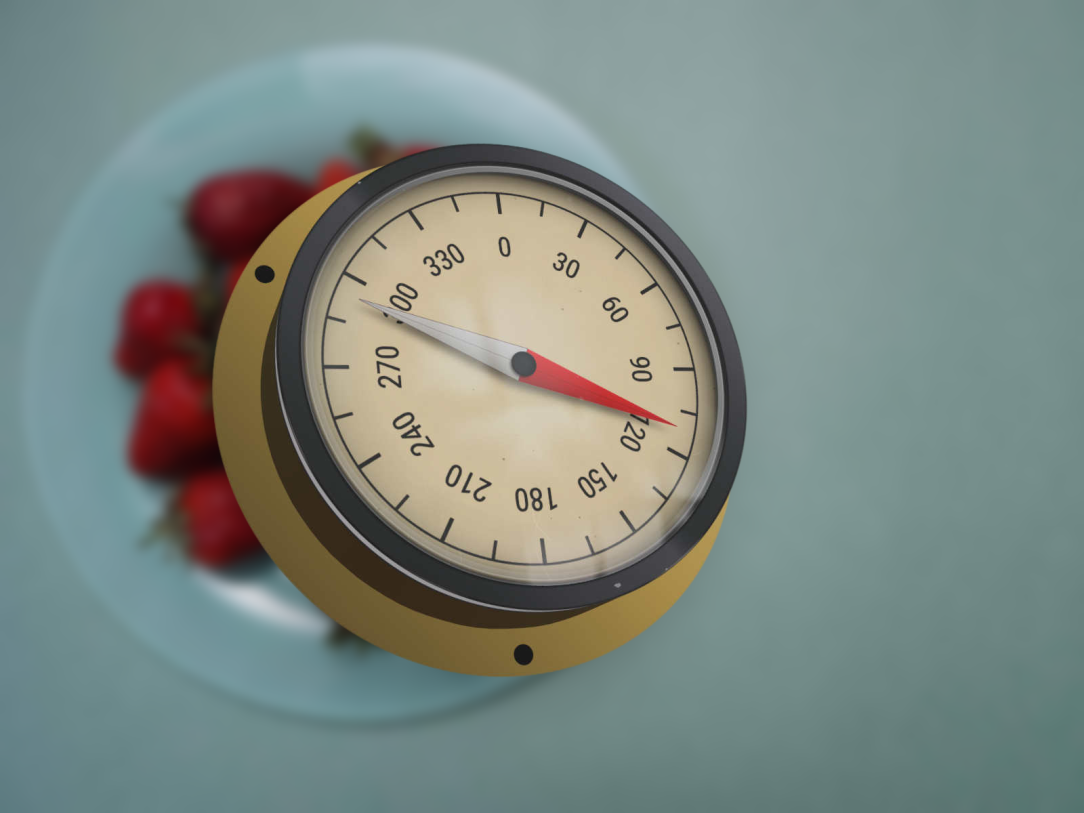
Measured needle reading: 112.5 °
